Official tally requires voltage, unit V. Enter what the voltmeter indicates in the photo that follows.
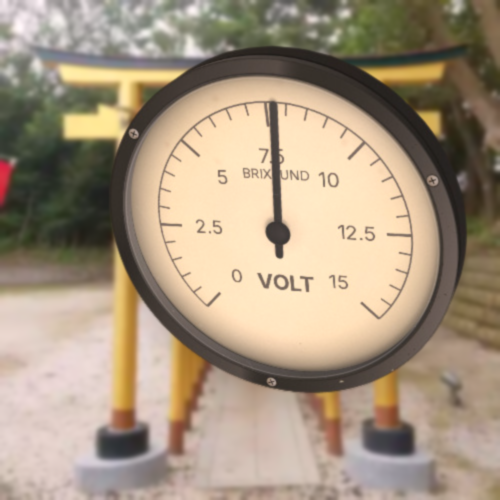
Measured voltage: 7.75 V
